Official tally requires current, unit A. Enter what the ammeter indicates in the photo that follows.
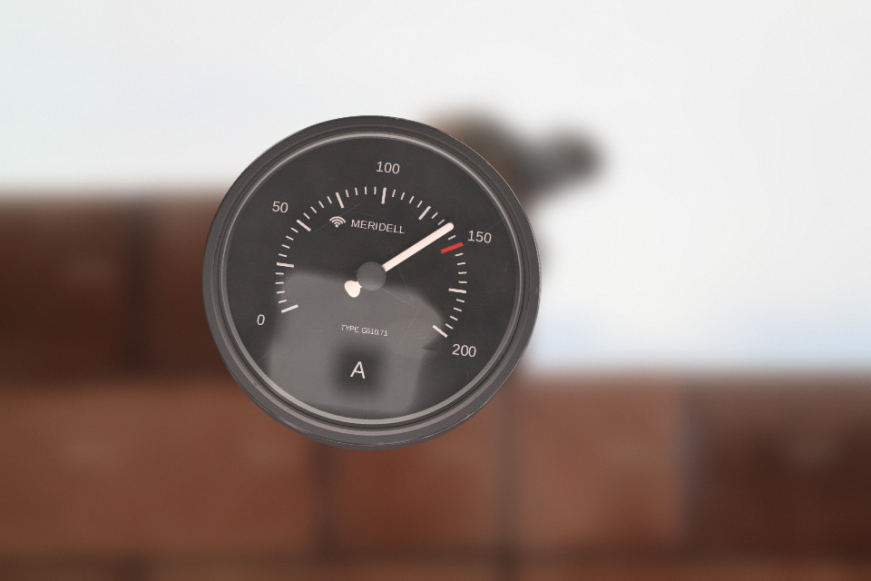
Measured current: 140 A
